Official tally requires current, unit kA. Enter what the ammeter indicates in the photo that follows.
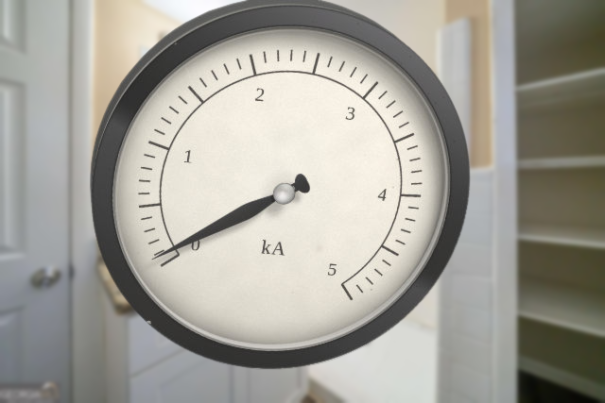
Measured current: 0.1 kA
